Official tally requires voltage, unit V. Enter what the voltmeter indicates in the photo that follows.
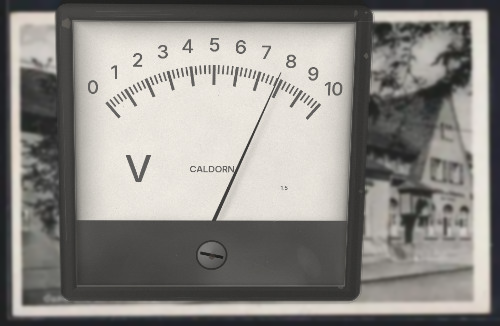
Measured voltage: 7.8 V
